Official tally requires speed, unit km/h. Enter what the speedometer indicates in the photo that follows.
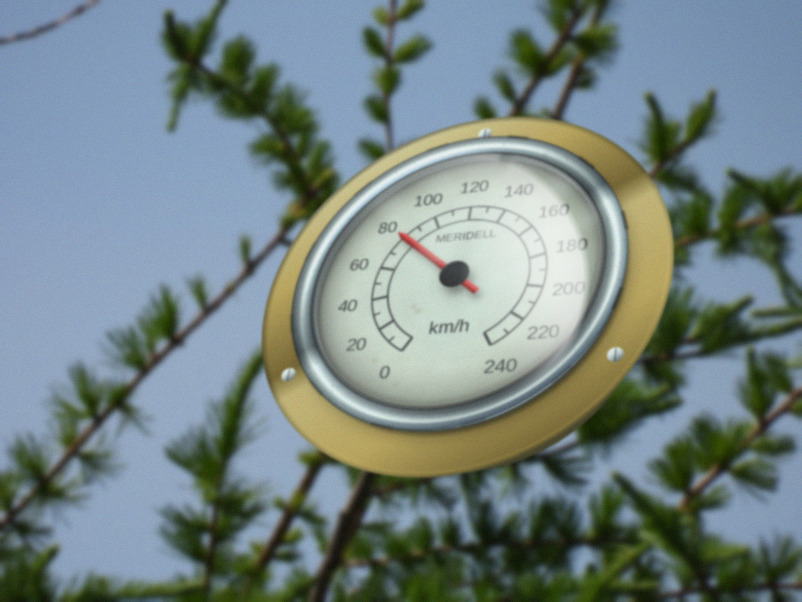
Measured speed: 80 km/h
